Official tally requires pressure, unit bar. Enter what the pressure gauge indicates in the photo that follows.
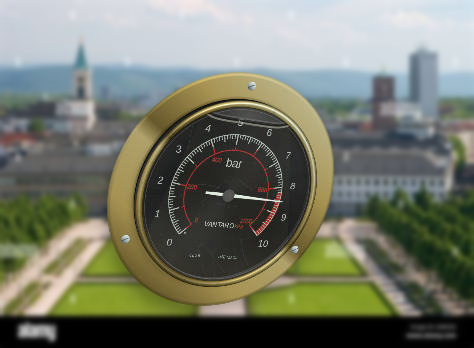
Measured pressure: 8.5 bar
